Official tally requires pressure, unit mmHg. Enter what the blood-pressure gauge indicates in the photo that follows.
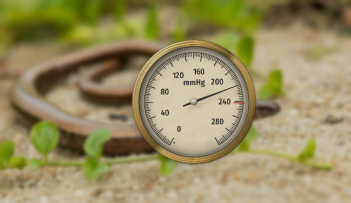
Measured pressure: 220 mmHg
